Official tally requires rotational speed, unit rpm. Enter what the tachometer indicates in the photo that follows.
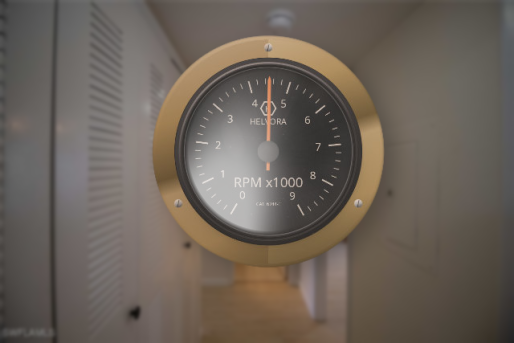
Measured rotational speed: 4500 rpm
